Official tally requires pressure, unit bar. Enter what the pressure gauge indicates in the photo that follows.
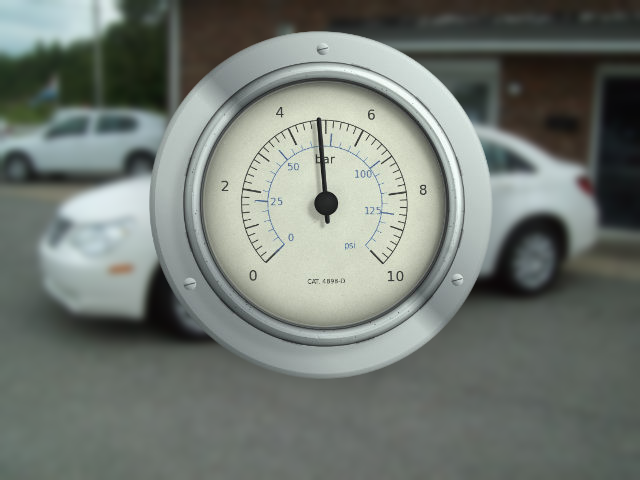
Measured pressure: 4.8 bar
